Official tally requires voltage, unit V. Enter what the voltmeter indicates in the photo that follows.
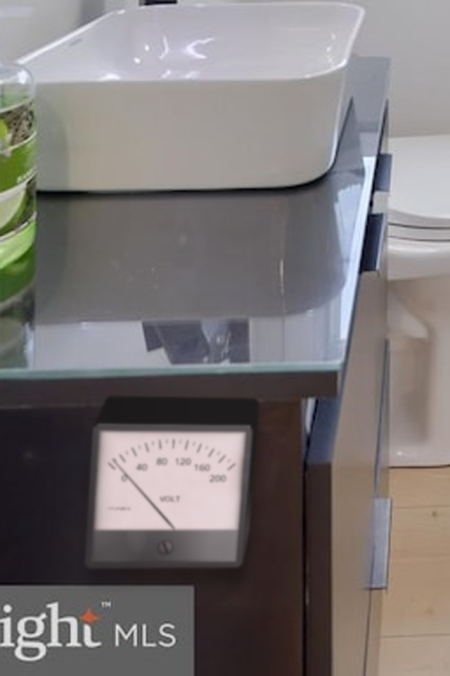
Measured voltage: 10 V
